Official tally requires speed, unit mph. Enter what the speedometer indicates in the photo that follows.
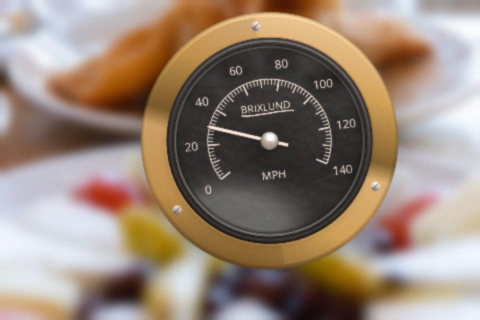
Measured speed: 30 mph
